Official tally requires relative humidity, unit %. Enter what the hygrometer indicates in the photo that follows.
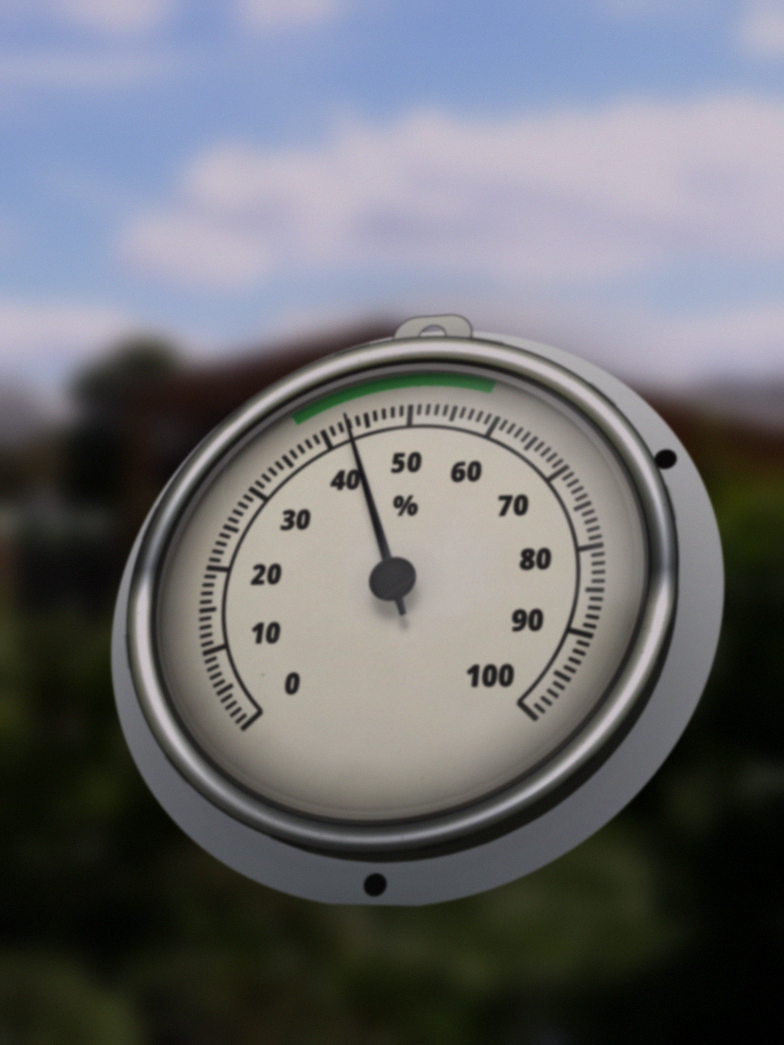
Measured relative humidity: 43 %
